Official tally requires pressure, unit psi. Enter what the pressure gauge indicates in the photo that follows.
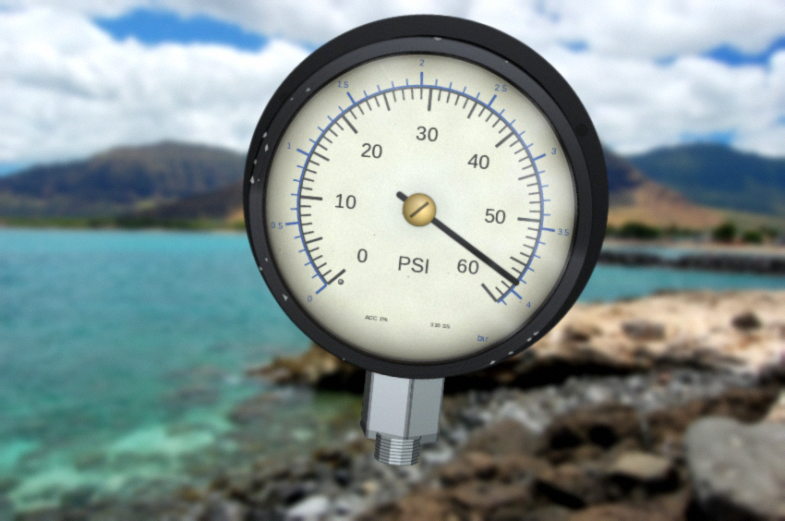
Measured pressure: 57 psi
